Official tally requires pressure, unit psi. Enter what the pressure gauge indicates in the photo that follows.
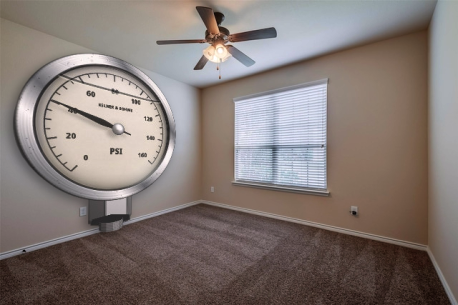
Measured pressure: 40 psi
